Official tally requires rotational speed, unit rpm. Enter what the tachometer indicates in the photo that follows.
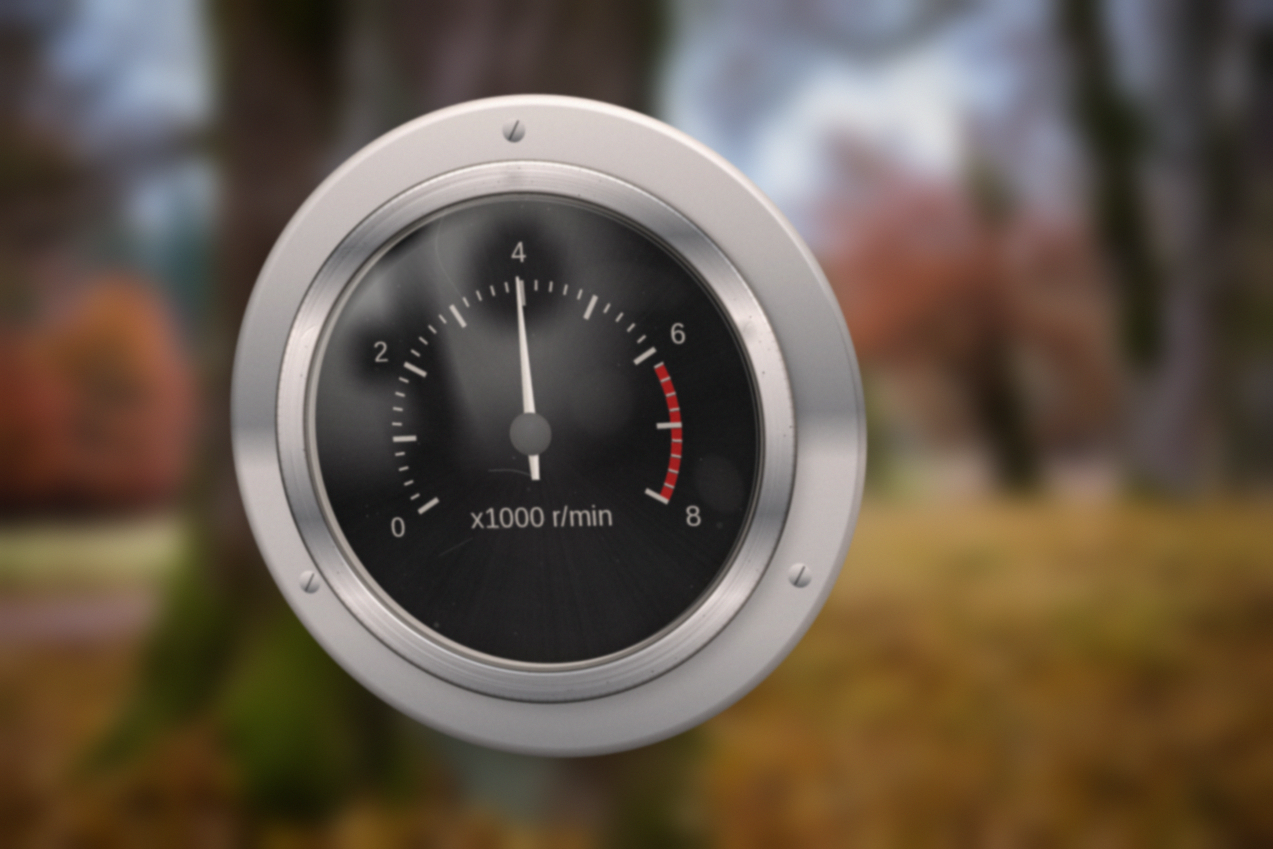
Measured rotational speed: 4000 rpm
